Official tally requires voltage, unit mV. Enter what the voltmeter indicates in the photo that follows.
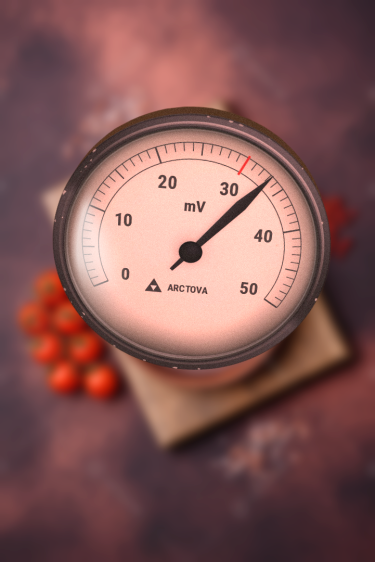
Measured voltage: 33 mV
